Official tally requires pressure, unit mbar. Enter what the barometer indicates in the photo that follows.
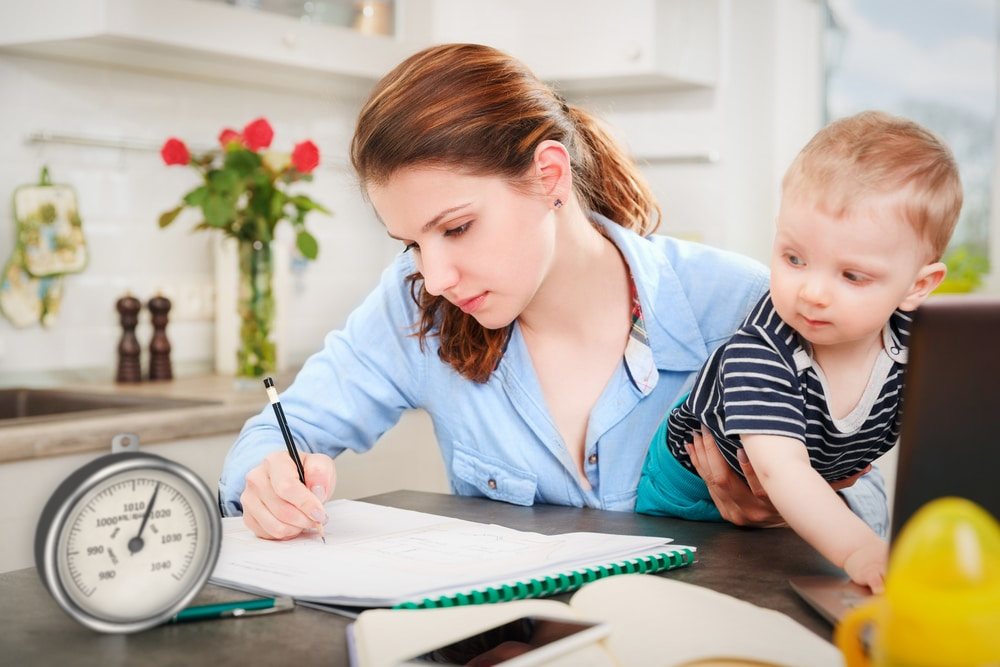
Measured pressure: 1015 mbar
